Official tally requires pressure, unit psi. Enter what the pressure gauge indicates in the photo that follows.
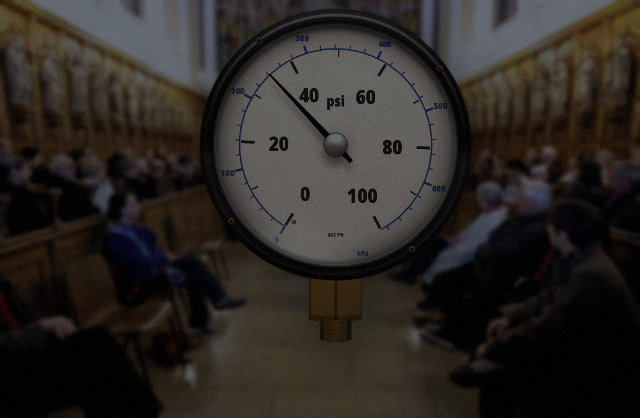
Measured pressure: 35 psi
